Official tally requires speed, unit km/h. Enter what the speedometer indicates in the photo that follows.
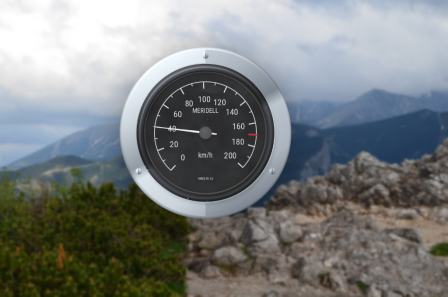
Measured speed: 40 km/h
